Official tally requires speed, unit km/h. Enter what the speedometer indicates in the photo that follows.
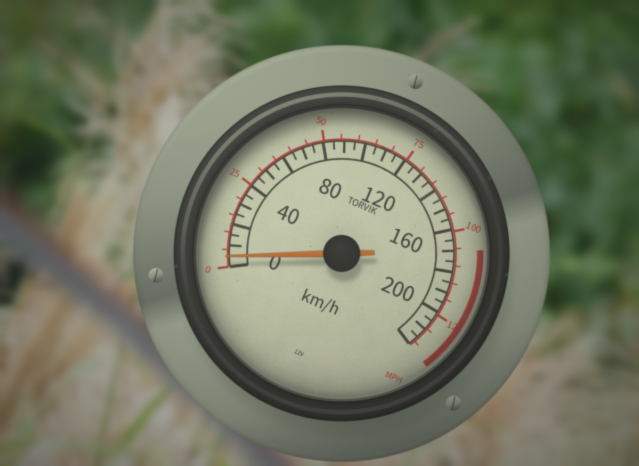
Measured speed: 5 km/h
